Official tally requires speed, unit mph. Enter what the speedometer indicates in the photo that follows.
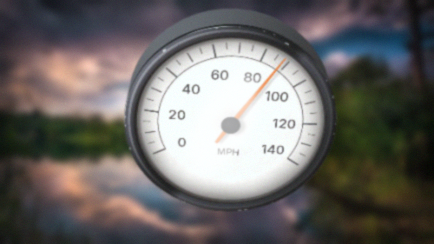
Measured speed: 87.5 mph
